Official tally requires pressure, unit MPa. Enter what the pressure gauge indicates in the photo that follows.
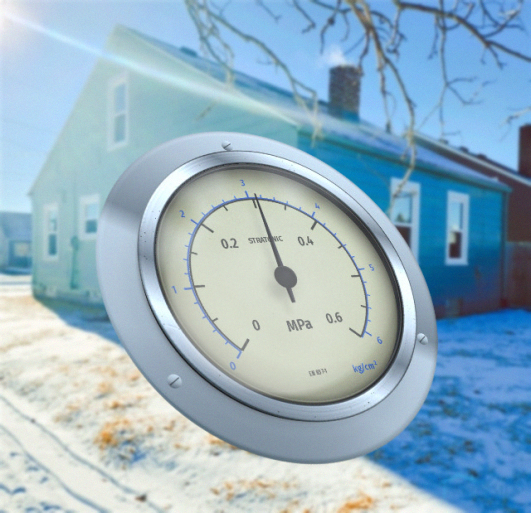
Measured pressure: 0.3 MPa
